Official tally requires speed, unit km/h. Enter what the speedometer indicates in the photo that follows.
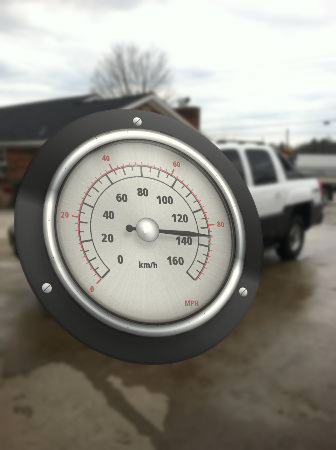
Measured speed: 135 km/h
